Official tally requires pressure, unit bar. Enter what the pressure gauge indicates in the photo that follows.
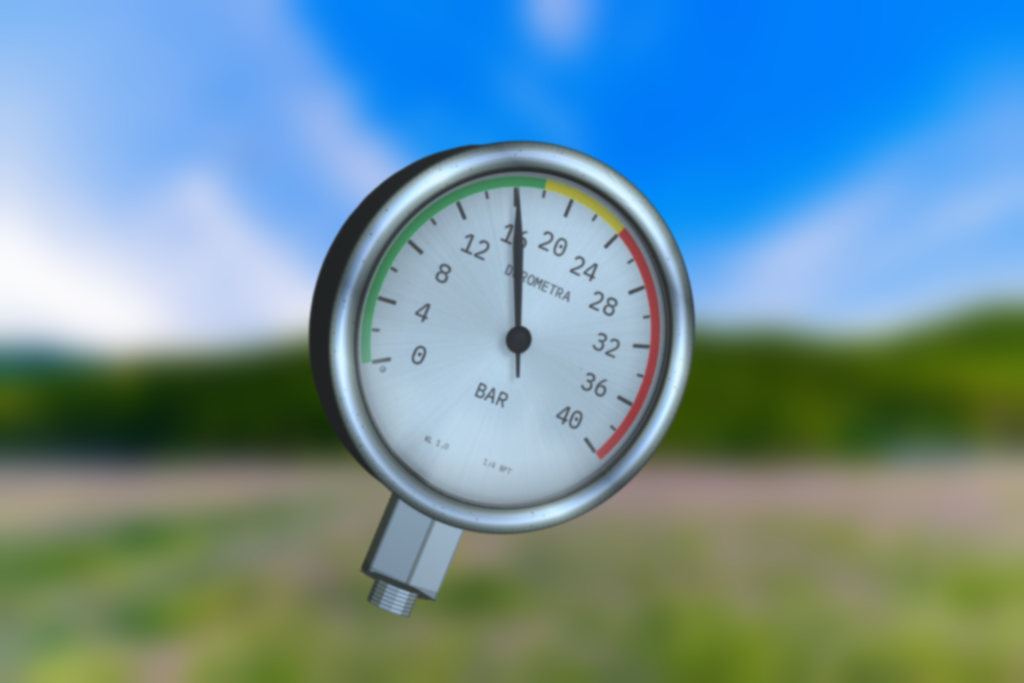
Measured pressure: 16 bar
